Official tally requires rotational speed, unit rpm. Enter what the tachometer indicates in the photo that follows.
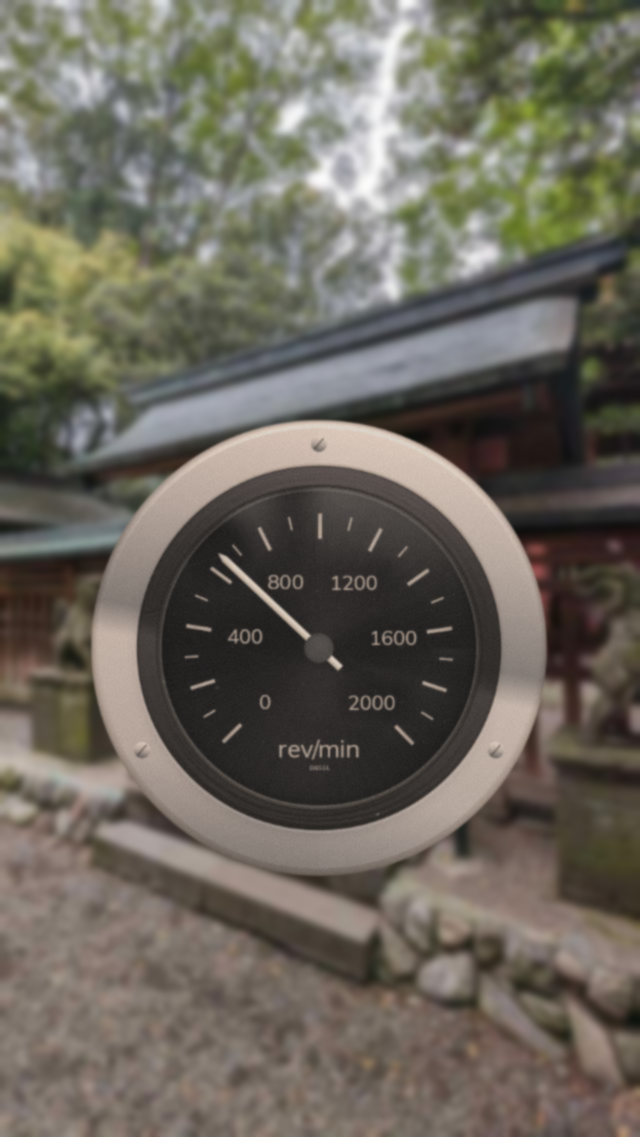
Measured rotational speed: 650 rpm
